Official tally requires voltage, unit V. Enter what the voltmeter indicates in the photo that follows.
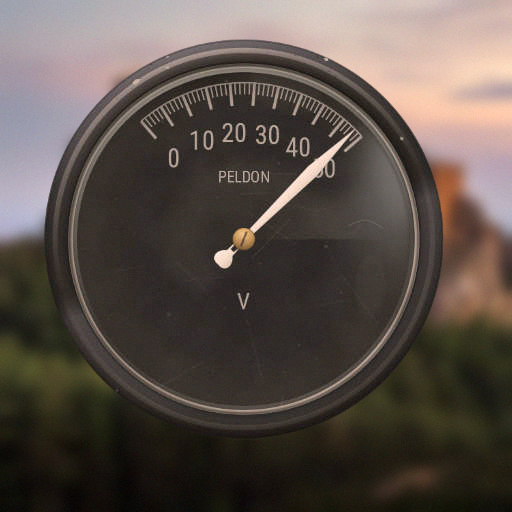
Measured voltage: 48 V
